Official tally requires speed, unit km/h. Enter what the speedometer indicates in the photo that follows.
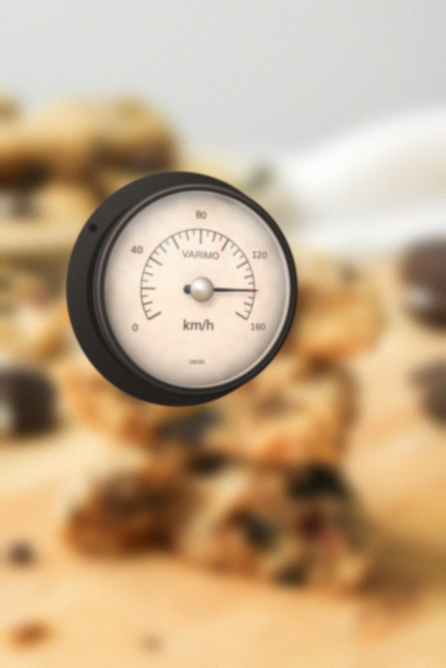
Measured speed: 140 km/h
